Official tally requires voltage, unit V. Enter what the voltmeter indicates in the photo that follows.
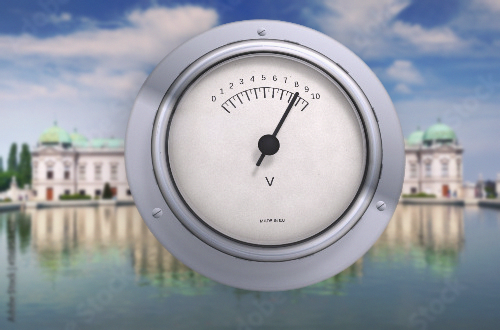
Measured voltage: 8.5 V
